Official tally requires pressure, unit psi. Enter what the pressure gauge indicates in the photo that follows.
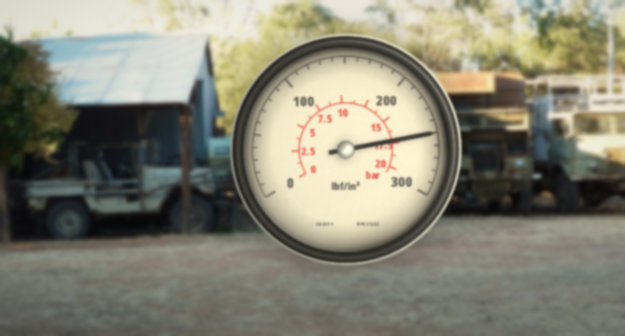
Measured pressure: 250 psi
